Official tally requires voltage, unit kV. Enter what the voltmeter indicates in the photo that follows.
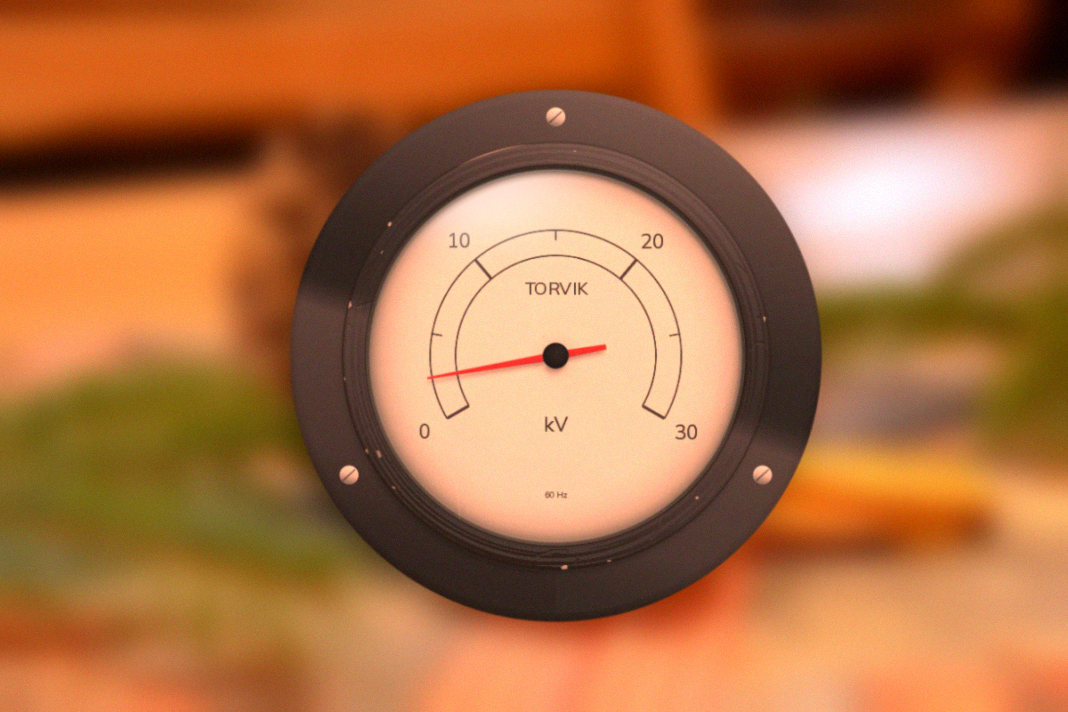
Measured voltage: 2.5 kV
